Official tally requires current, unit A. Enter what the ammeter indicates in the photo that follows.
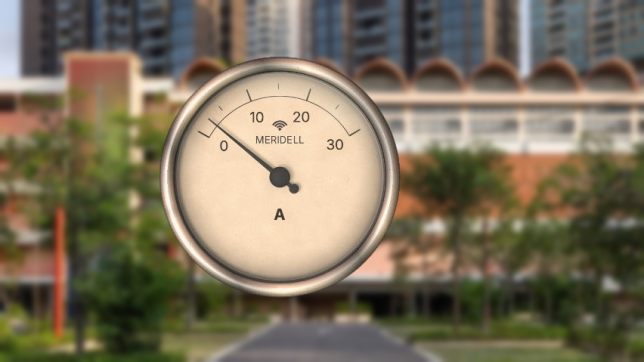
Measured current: 2.5 A
